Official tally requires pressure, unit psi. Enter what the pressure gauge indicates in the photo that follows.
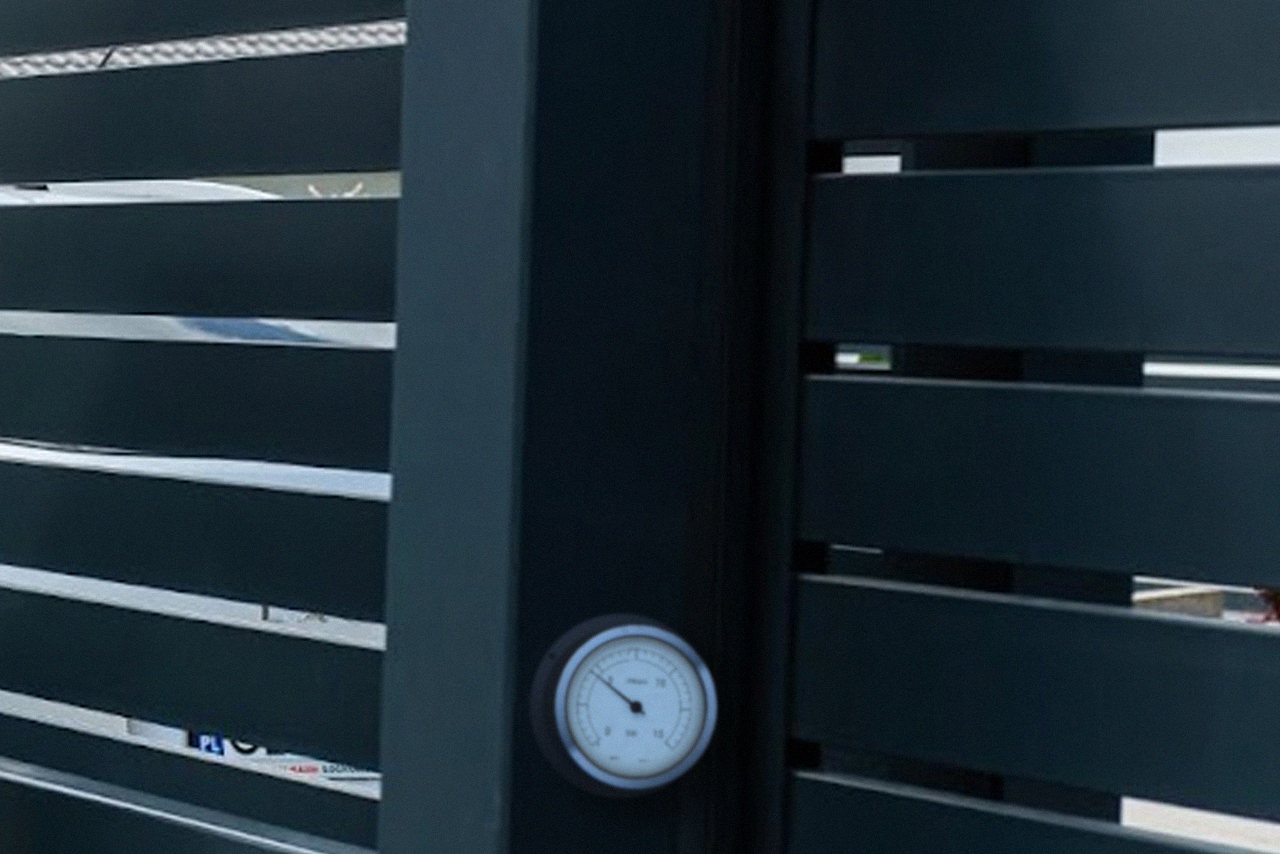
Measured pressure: 4.5 psi
